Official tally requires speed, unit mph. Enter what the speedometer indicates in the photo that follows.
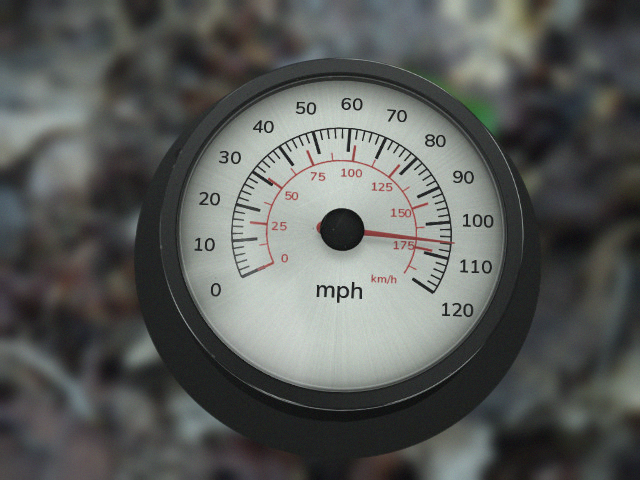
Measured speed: 106 mph
